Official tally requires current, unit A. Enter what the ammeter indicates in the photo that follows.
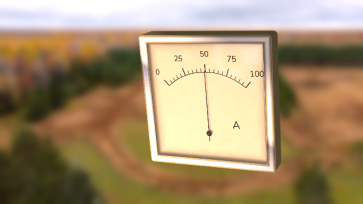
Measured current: 50 A
